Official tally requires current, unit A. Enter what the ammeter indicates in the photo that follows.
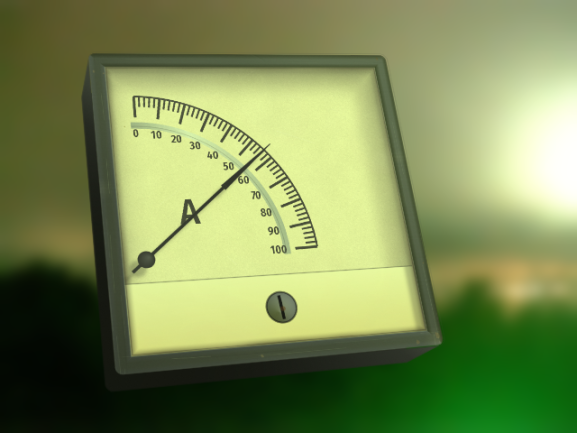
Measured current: 56 A
